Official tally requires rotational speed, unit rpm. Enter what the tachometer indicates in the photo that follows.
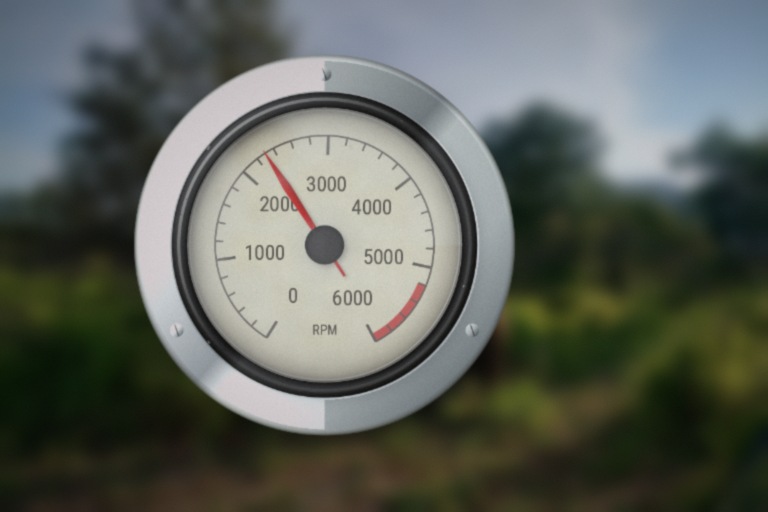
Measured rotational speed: 2300 rpm
